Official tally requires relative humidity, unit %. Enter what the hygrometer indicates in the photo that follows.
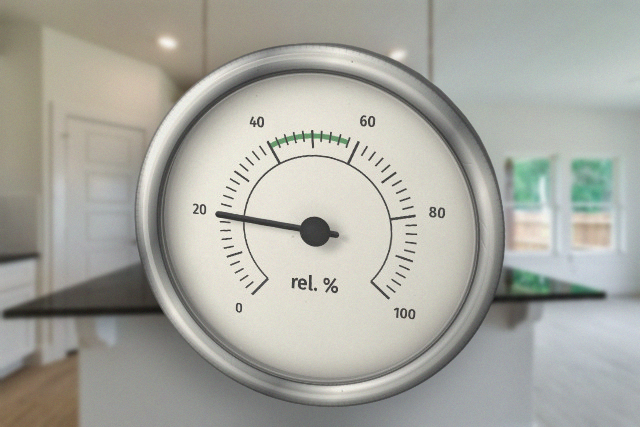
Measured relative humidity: 20 %
